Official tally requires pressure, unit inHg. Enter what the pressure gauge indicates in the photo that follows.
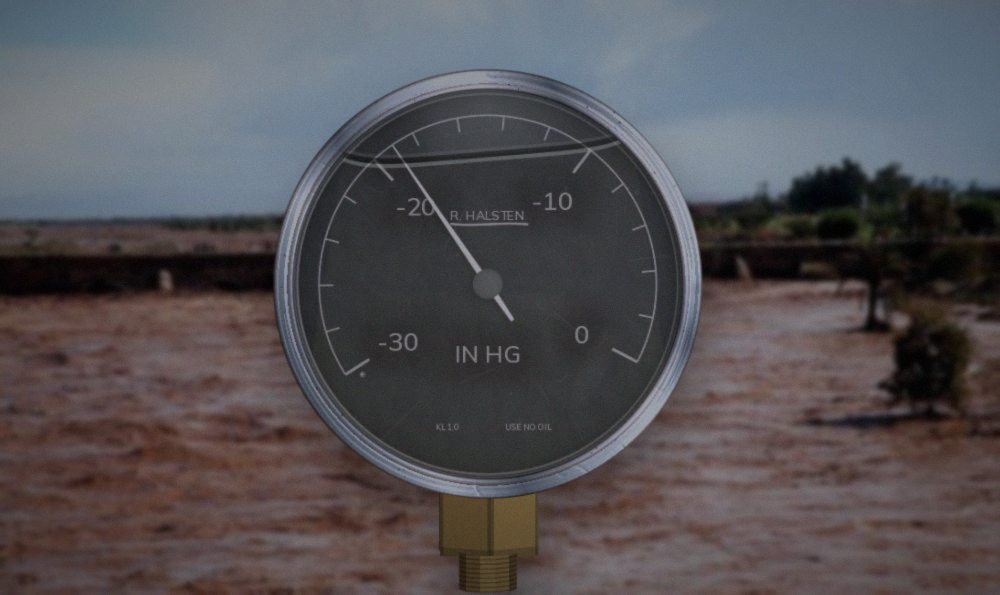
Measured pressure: -19 inHg
